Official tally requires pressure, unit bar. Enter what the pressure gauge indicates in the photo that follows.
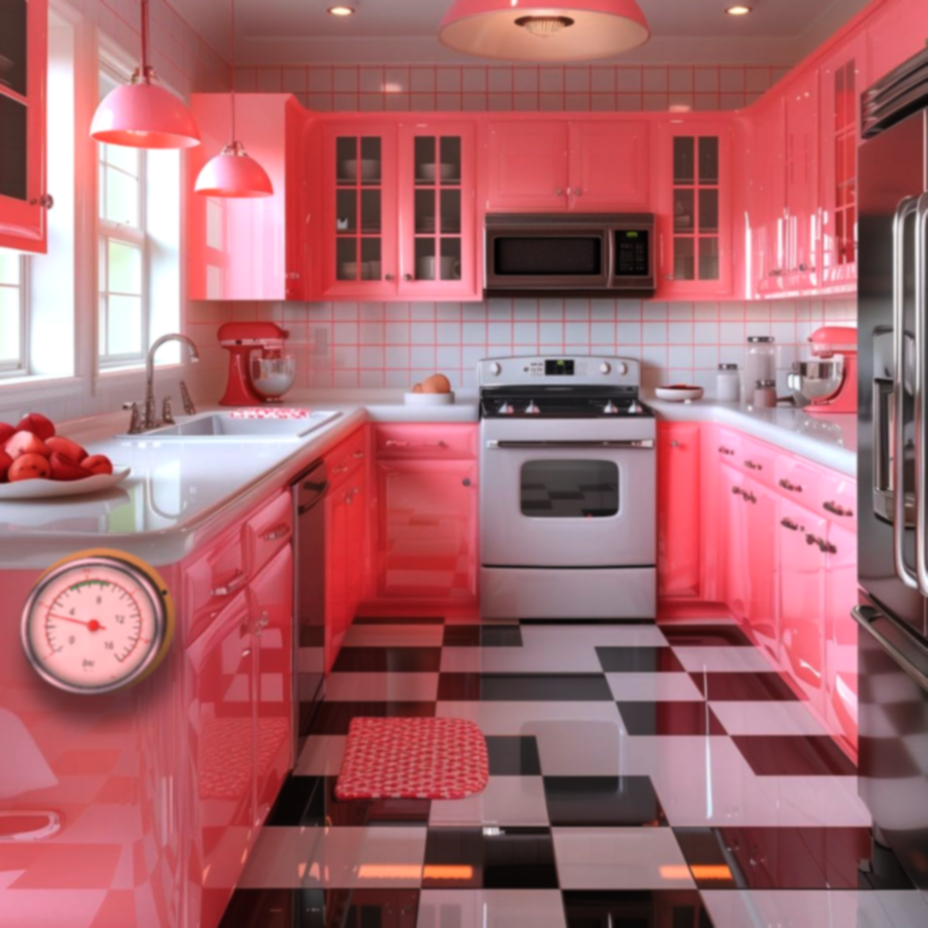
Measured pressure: 3 bar
